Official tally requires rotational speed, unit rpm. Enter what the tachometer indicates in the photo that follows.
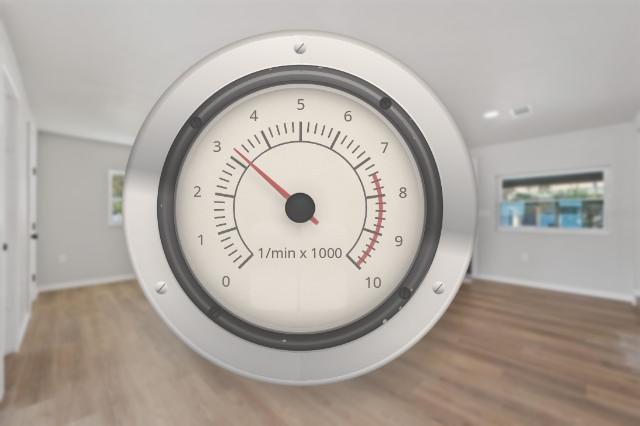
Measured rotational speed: 3200 rpm
